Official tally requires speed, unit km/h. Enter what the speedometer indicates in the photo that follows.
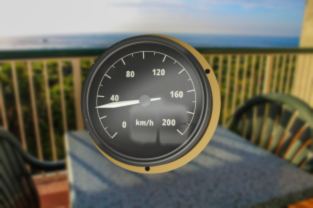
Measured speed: 30 km/h
